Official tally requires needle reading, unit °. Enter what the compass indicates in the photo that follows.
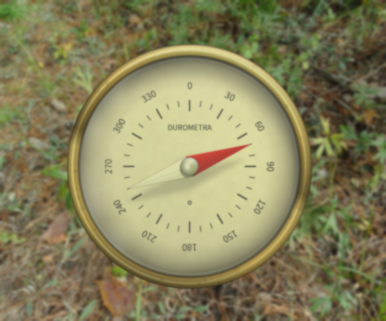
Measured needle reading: 70 °
